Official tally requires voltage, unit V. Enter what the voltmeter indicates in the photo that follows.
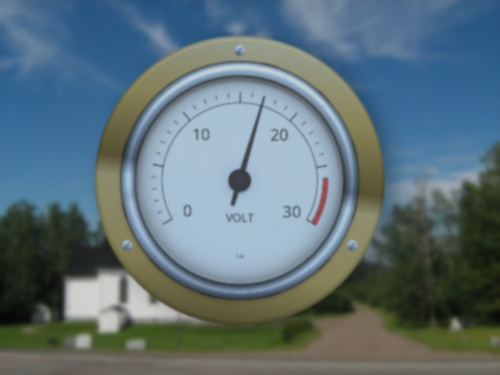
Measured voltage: 17 V
